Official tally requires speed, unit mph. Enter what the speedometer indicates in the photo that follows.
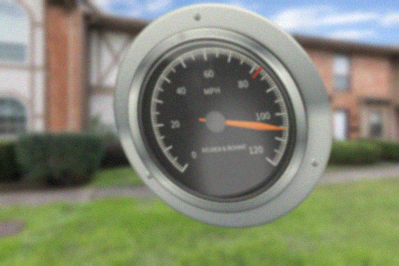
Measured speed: 105 mph
